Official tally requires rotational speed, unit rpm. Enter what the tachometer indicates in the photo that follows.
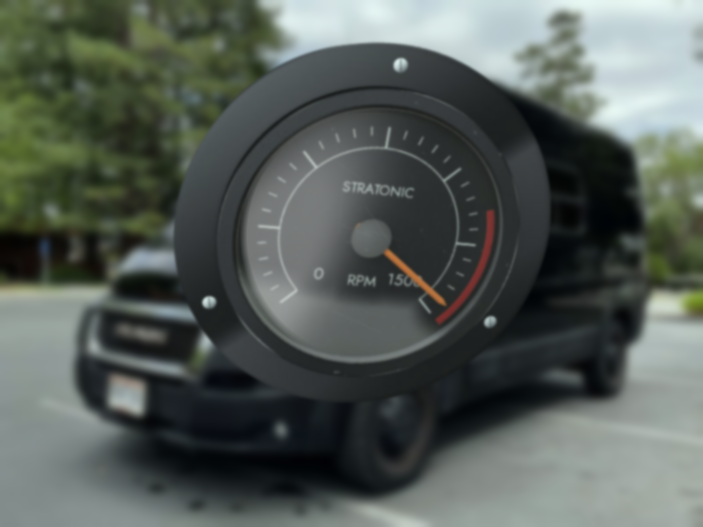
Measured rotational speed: 1450 rpm
